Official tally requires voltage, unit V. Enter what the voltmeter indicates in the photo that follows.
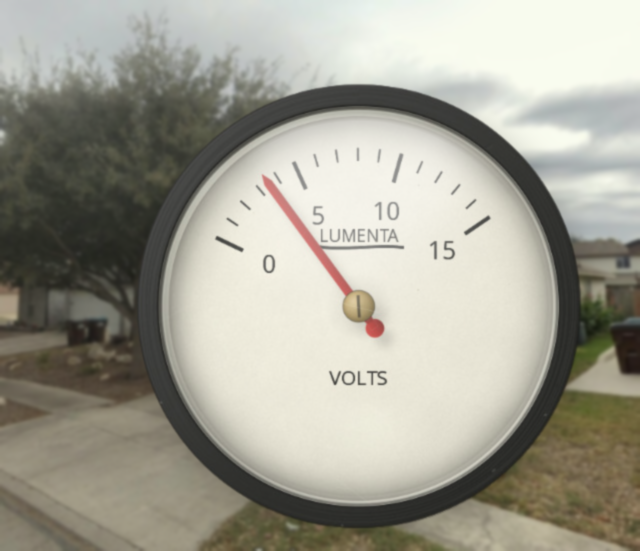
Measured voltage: 3.5 V
